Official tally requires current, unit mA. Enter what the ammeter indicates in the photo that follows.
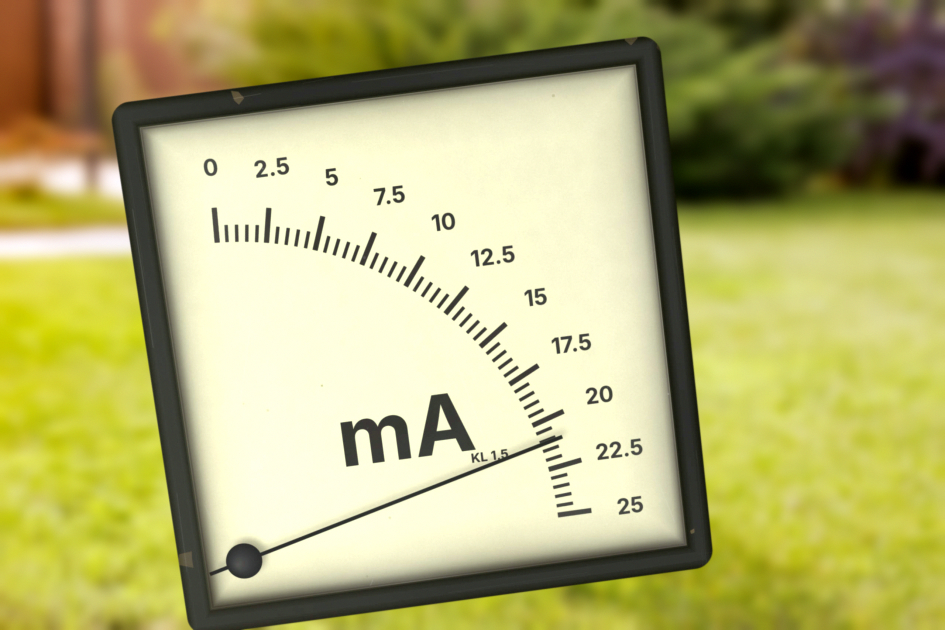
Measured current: 21 mA
